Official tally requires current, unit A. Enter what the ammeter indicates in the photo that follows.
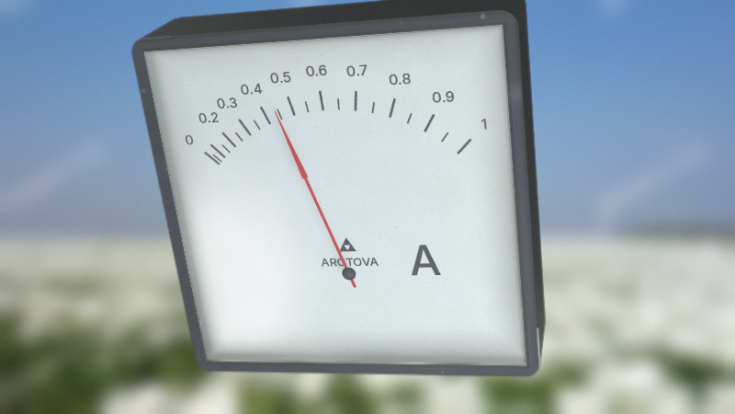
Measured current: 0.45 A
